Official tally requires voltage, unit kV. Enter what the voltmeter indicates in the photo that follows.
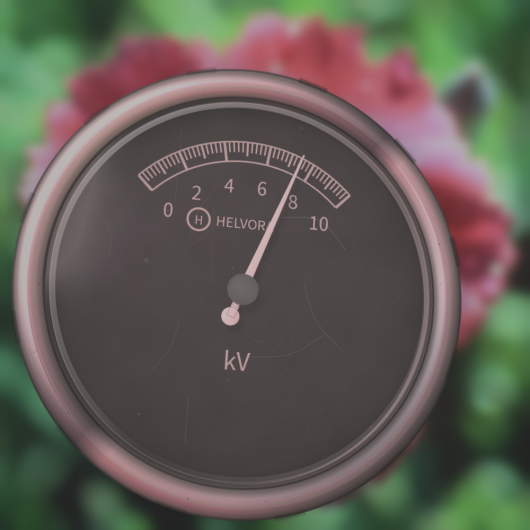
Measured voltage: 7.4 kV
